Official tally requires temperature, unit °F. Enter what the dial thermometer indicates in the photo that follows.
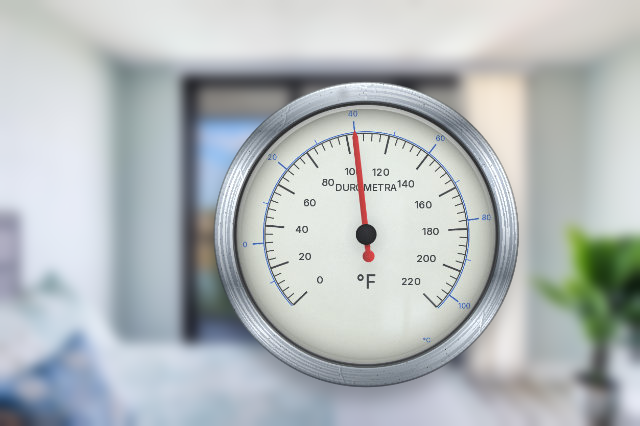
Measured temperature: 104 °F
